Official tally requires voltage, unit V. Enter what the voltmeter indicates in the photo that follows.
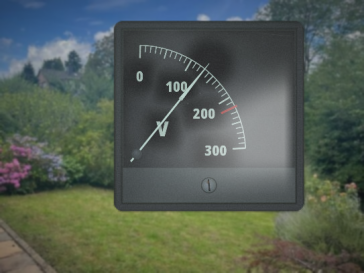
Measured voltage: 130 V
